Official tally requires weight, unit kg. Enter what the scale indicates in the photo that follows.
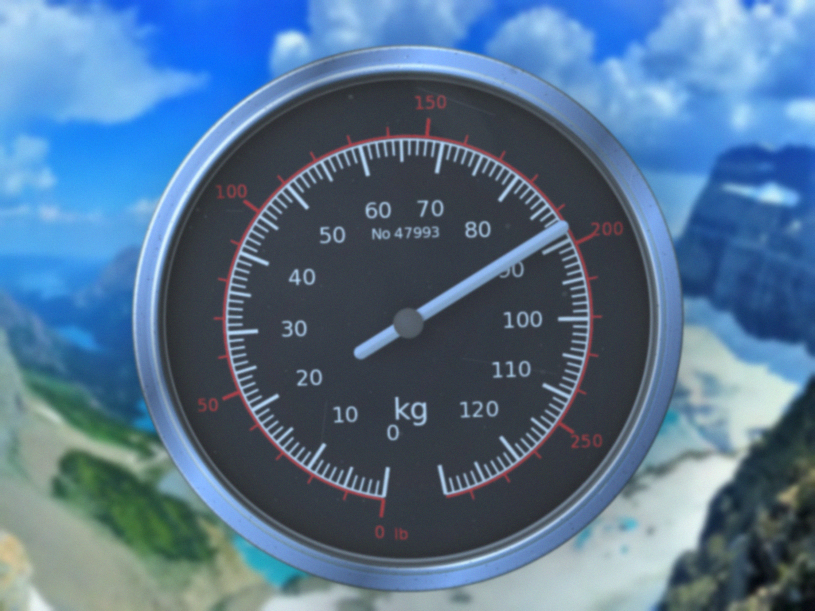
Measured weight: 88 kg
